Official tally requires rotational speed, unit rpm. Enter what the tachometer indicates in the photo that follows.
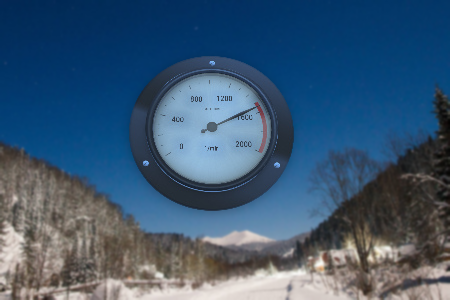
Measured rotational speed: 1550 rpm
